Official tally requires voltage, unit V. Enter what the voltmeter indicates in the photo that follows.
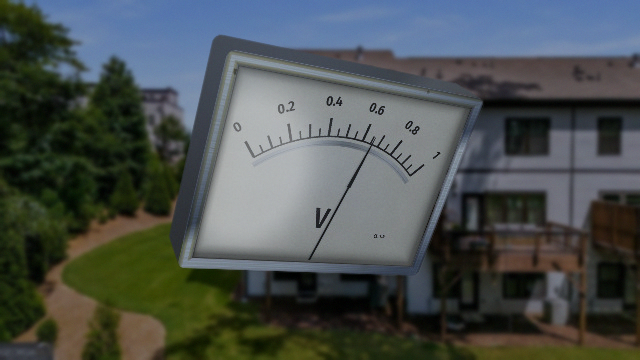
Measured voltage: 0.65 V
